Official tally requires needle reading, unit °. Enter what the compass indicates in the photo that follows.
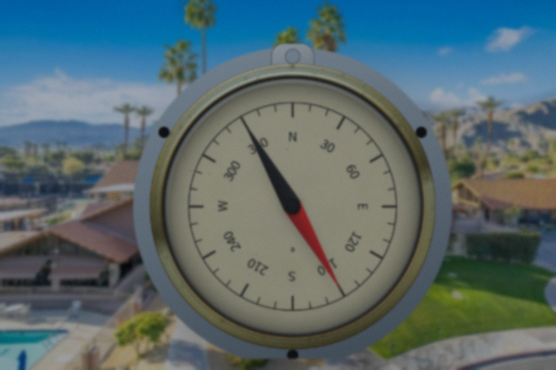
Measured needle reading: 150 °
